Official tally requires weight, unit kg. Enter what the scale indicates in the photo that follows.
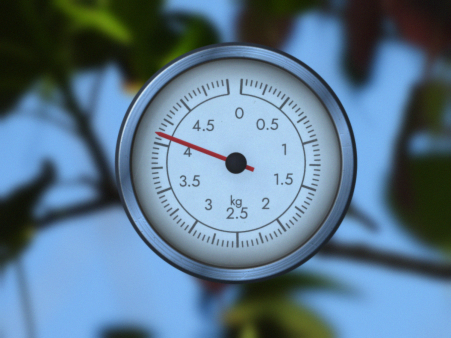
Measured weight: 4.1 kg
